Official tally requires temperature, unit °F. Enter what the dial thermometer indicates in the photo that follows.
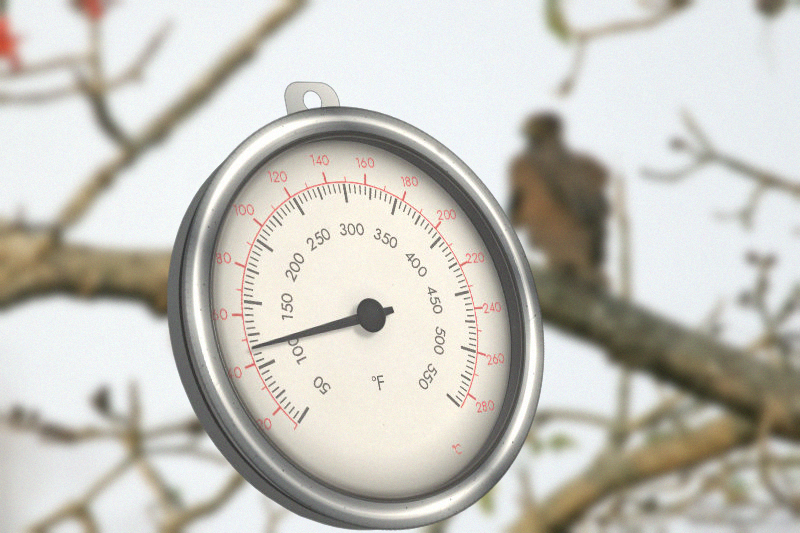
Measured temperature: 115 °F
